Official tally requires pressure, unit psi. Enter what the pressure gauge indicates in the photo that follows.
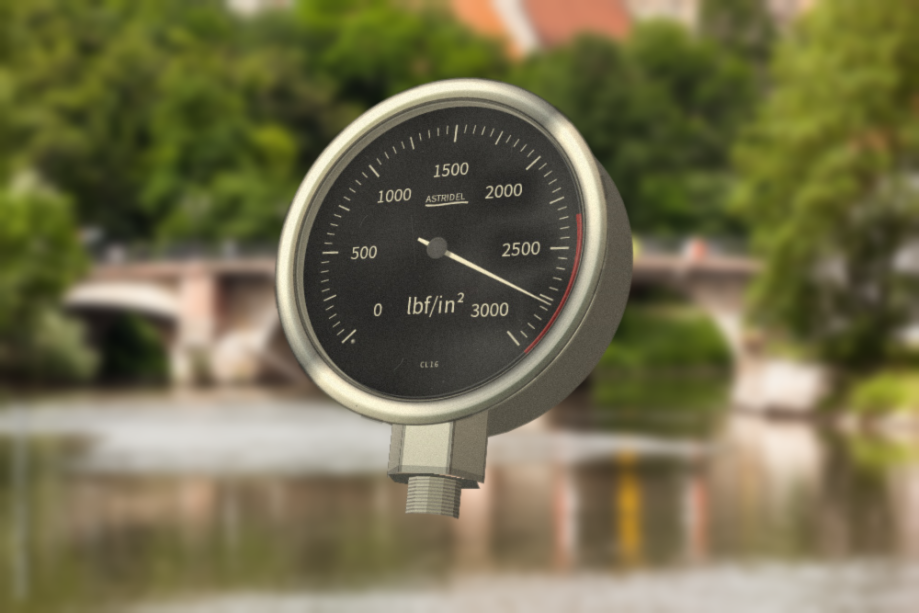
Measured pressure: 2775 psi
